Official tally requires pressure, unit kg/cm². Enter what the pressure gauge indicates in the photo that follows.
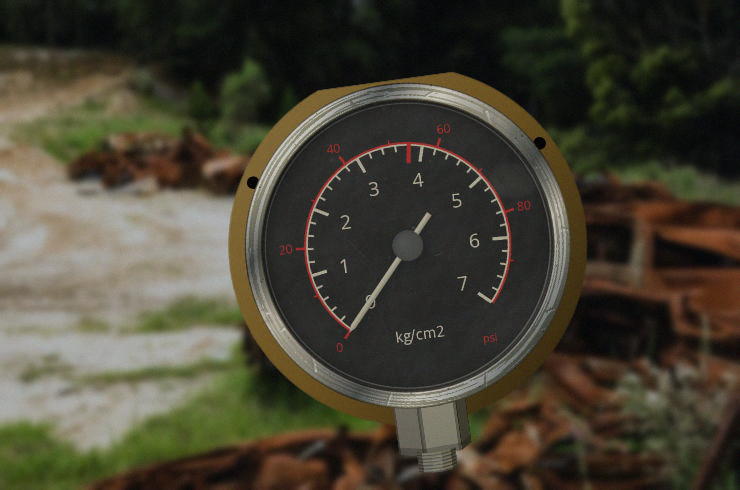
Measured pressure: 0 kg/cm²
